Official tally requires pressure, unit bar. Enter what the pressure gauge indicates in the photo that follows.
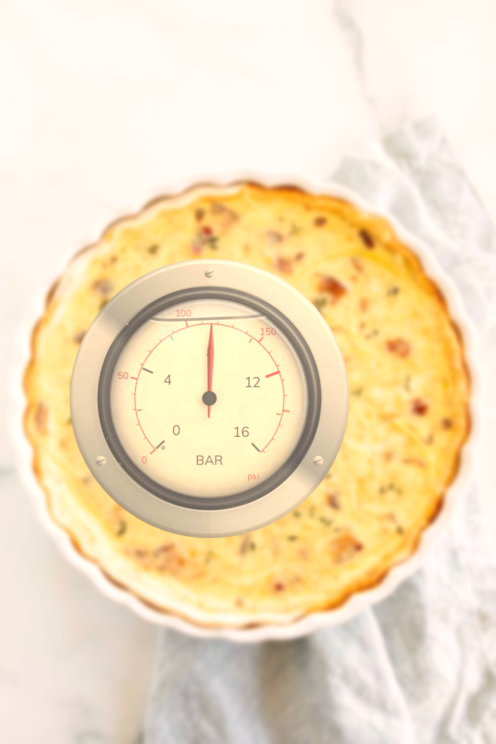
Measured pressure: 8 bar
